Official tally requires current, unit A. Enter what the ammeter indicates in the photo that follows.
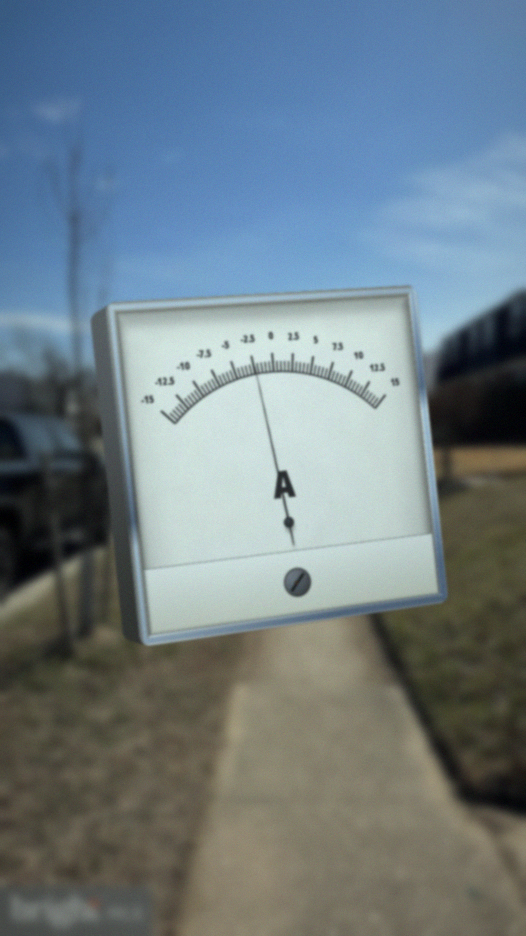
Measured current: -2.5 A
